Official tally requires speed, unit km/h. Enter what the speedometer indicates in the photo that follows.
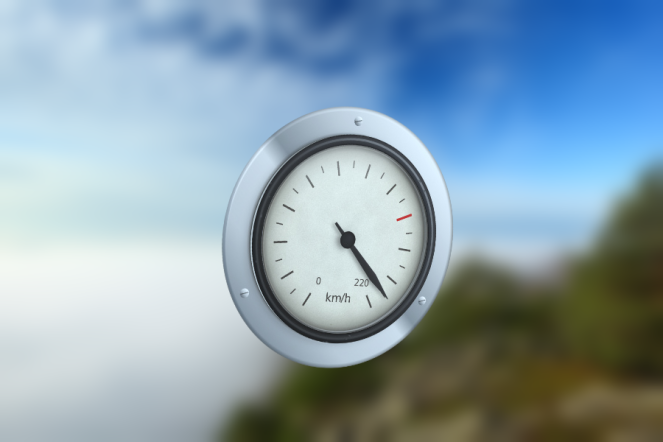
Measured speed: 210 km/h
